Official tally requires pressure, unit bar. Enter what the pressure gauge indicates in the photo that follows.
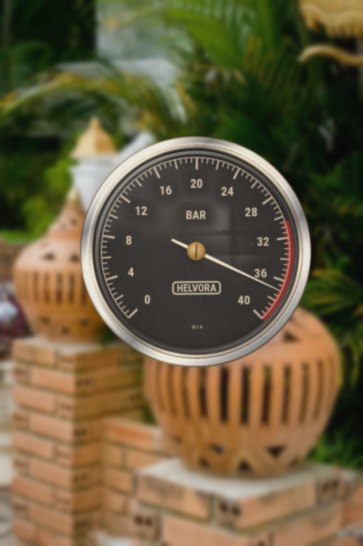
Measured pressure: 37 bar
